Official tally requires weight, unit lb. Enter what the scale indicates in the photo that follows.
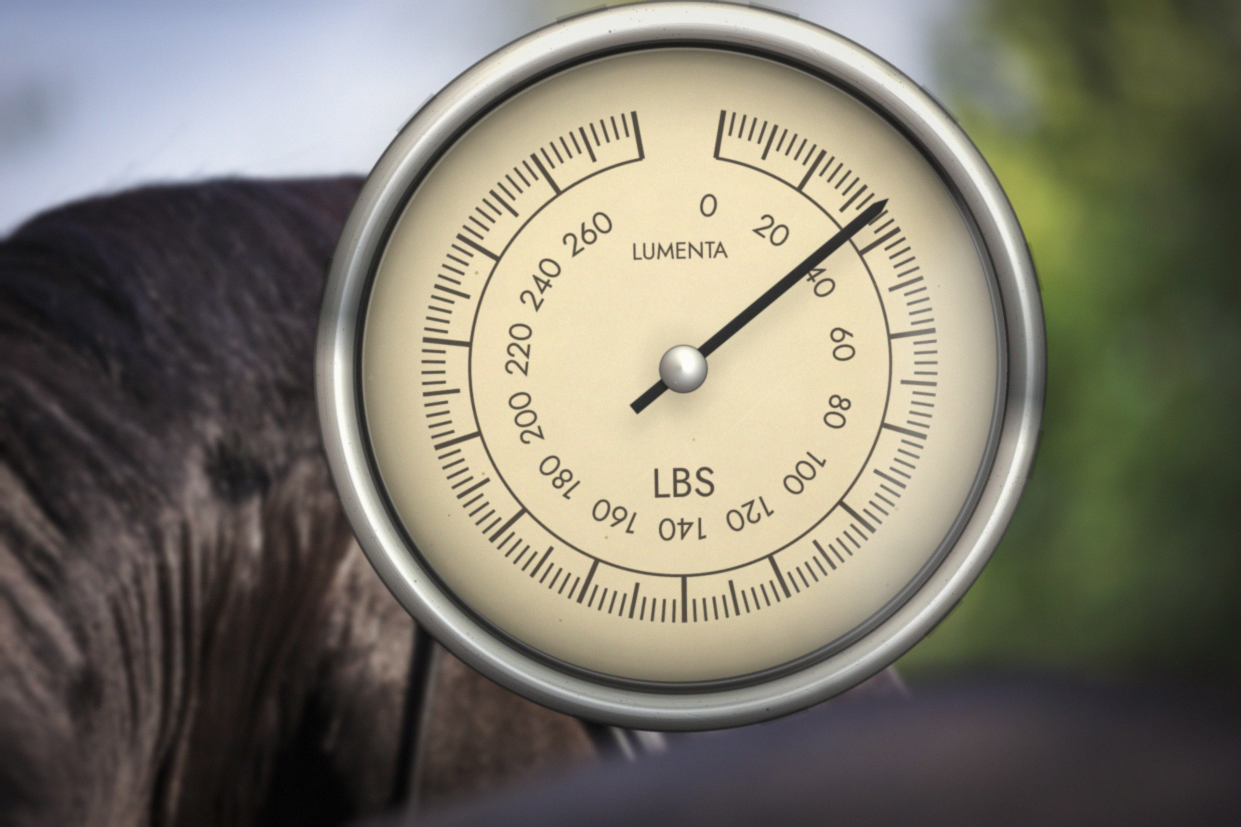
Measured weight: 34 lb
